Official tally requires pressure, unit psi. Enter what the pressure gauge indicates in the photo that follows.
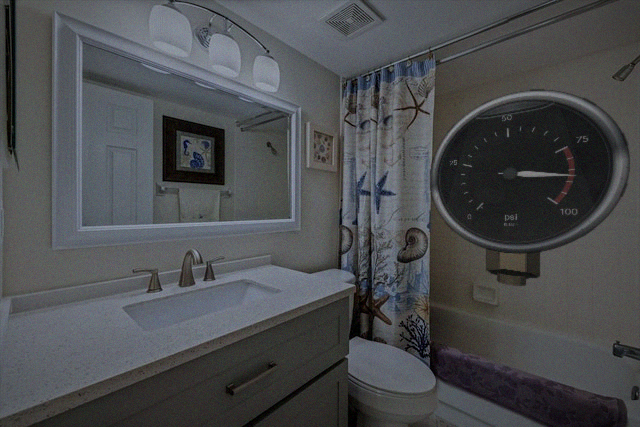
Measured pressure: 87.5 psi
